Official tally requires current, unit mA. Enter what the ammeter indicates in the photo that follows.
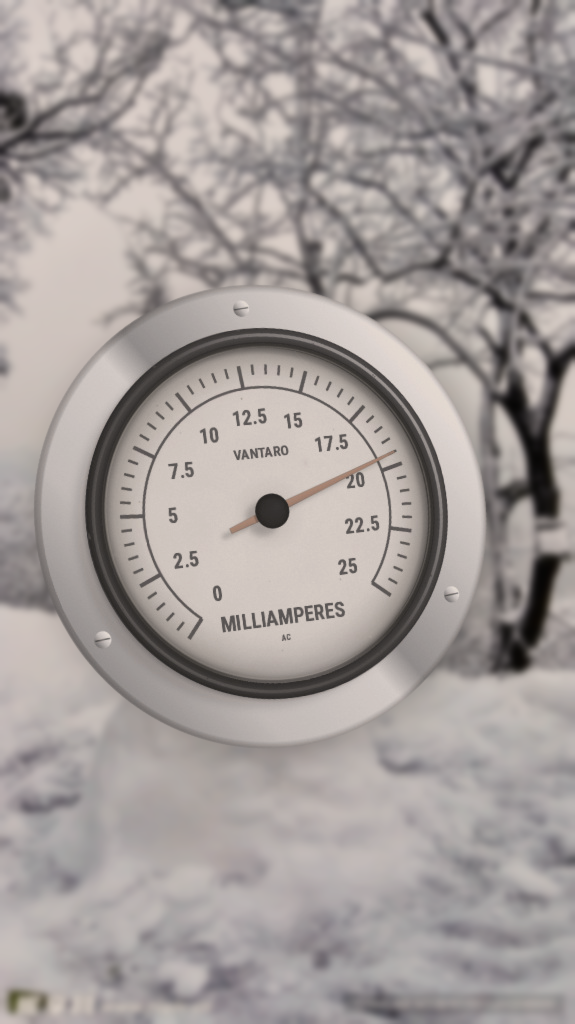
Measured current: 19.5 mA
